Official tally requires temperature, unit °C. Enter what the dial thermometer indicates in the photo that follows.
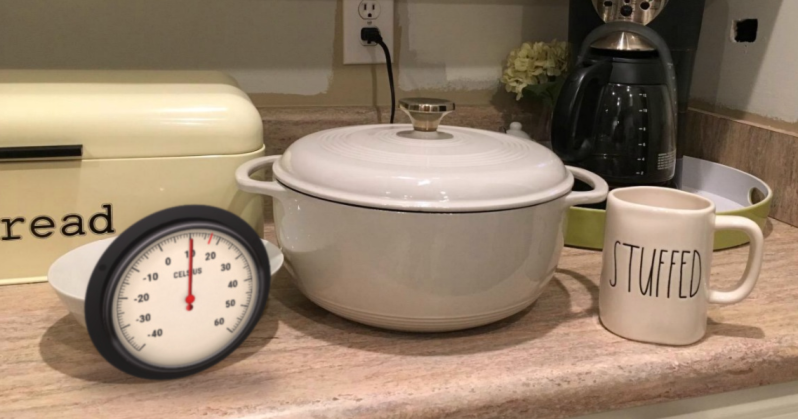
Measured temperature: 10 °C
